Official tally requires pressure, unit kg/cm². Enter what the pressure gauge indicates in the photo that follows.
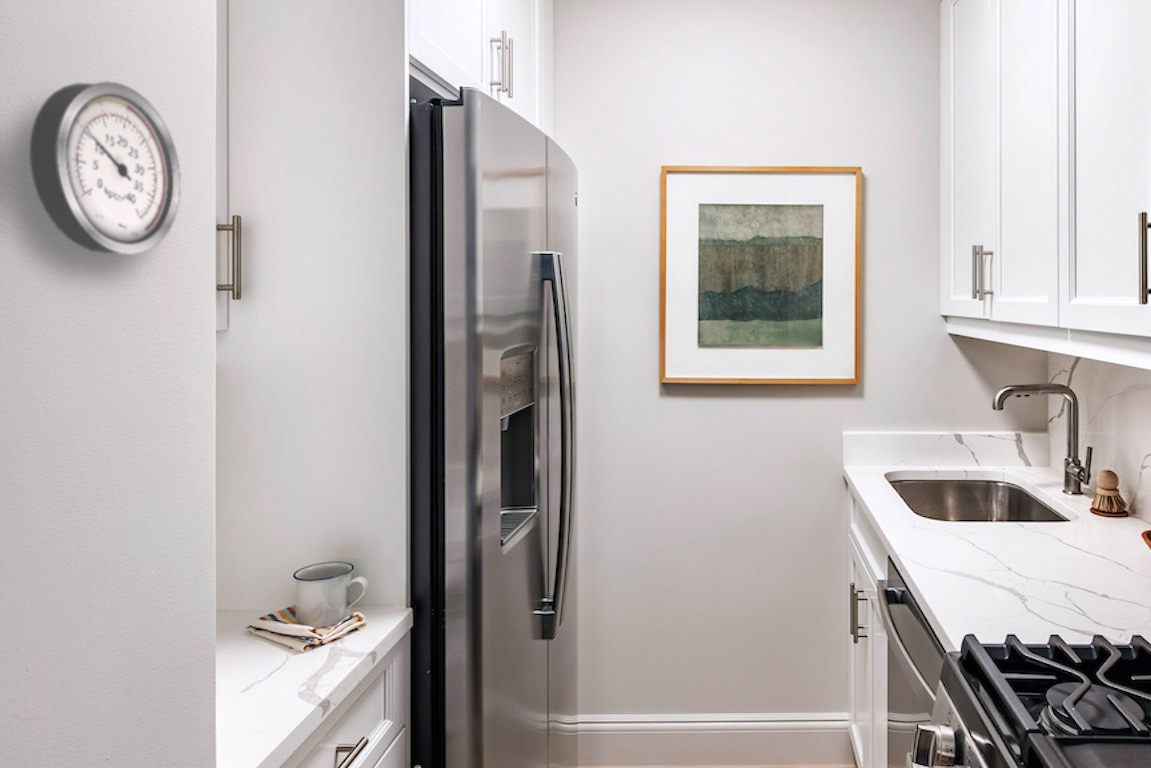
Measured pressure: 10 kg/cm²
